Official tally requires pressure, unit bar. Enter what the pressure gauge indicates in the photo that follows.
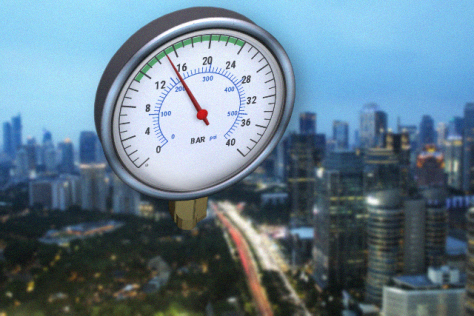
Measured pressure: 15 bar
